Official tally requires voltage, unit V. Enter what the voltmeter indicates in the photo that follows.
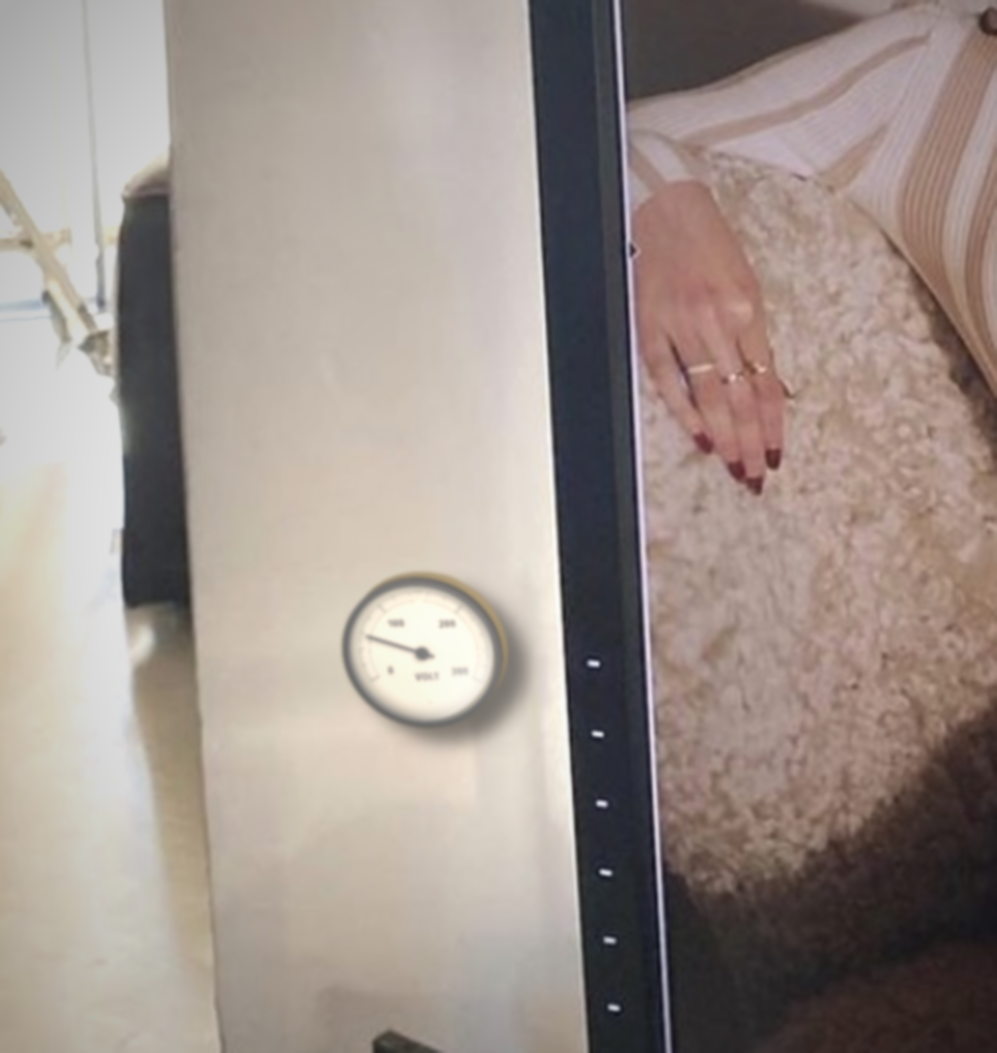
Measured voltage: 60 V
